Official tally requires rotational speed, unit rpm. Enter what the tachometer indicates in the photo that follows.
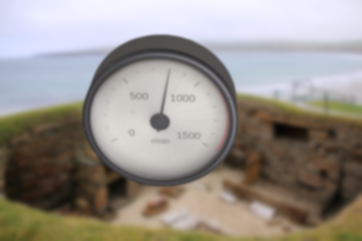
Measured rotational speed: 800 rpm
